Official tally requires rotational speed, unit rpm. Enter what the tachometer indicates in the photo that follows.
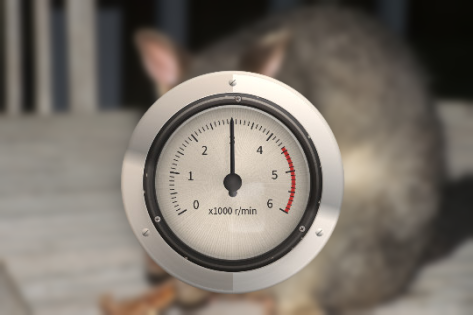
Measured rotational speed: 3000 rpm
